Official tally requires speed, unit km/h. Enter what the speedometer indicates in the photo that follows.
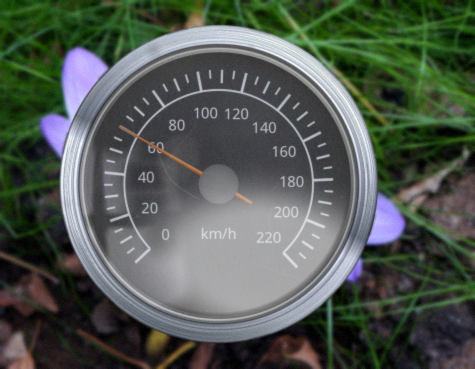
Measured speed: 60 km/h
